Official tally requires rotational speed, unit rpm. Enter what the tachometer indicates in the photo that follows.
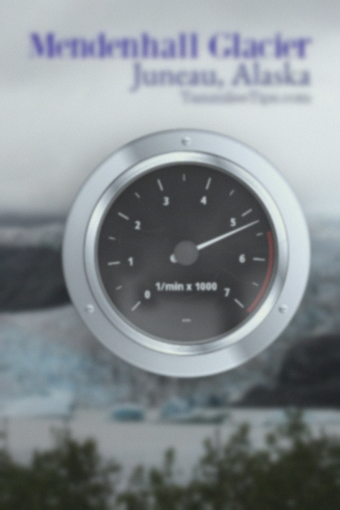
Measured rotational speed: 5250 rpm
